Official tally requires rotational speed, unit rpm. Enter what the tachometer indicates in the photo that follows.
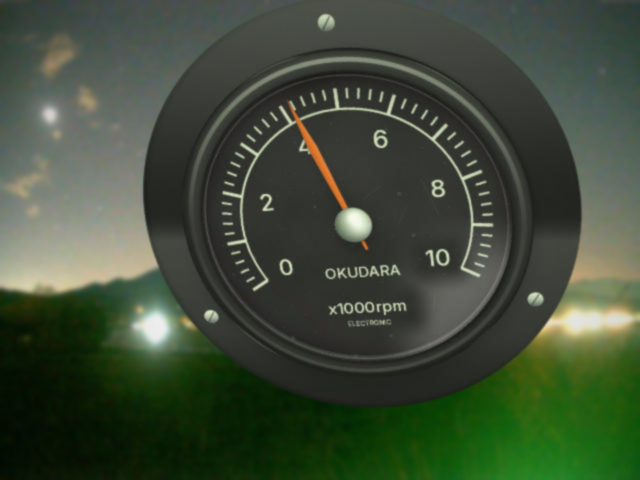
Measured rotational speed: 4200 rpm
